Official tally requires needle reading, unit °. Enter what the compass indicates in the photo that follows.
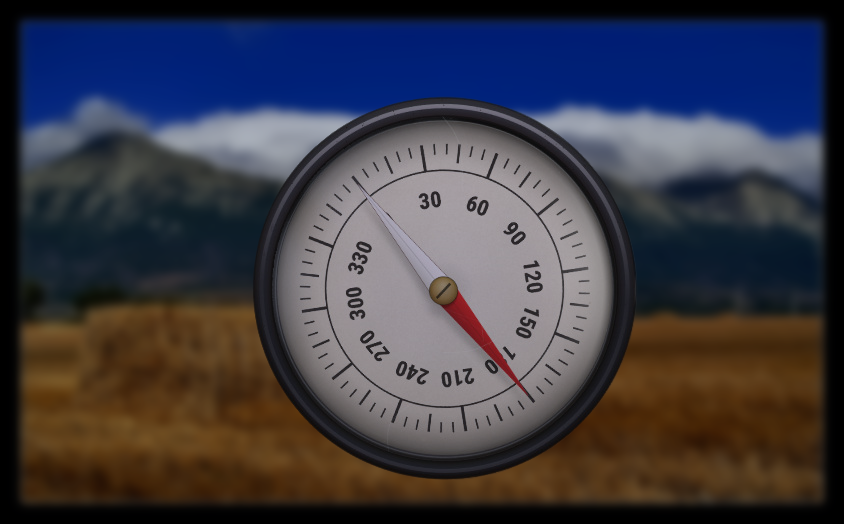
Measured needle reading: 180 °
